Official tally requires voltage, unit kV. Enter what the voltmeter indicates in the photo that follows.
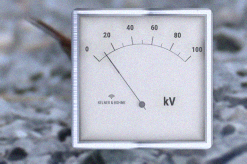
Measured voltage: 10 kV
